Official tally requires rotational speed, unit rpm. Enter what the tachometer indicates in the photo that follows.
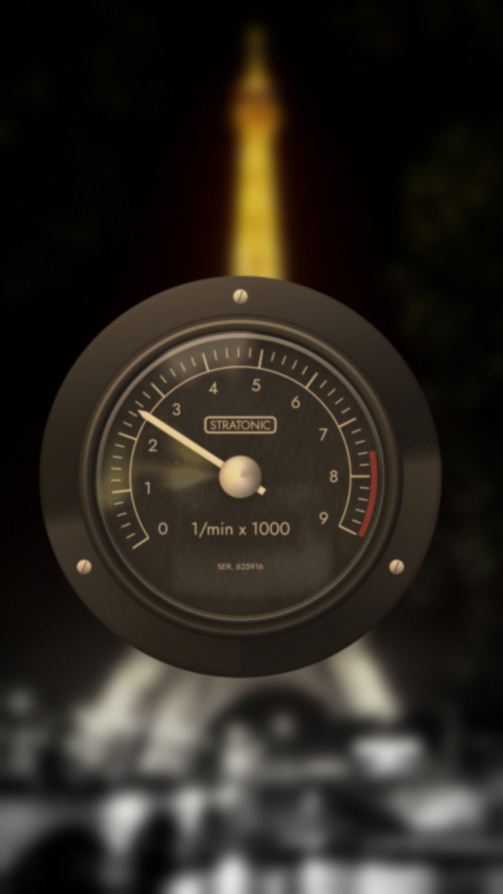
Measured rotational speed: 2500 rpm
